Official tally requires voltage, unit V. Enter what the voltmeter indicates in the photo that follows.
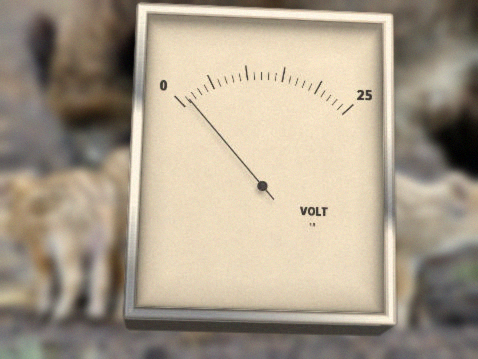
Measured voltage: 1 V
